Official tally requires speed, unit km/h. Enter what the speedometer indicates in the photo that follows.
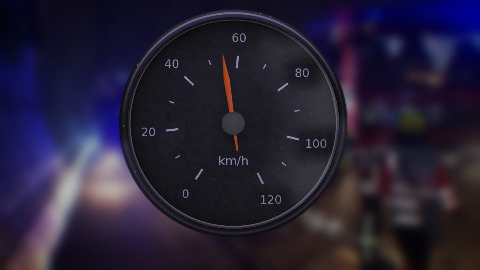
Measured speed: 55 km/h
